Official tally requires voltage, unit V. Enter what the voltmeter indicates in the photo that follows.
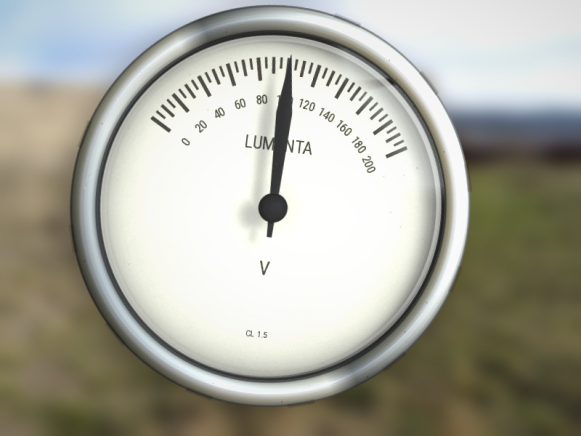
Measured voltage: 100 V
